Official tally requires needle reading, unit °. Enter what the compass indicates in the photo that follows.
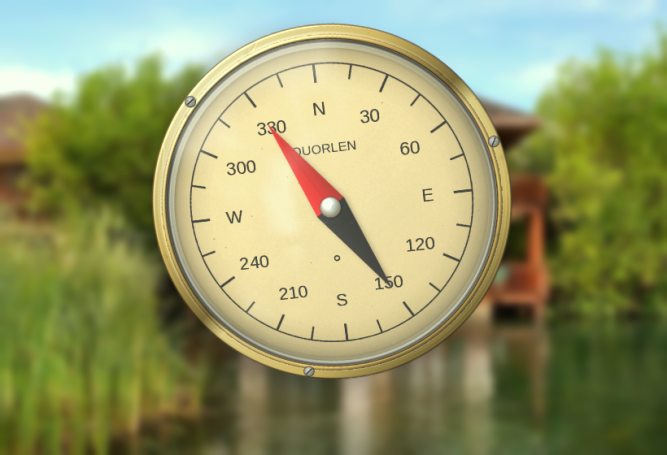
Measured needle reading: 330 °
